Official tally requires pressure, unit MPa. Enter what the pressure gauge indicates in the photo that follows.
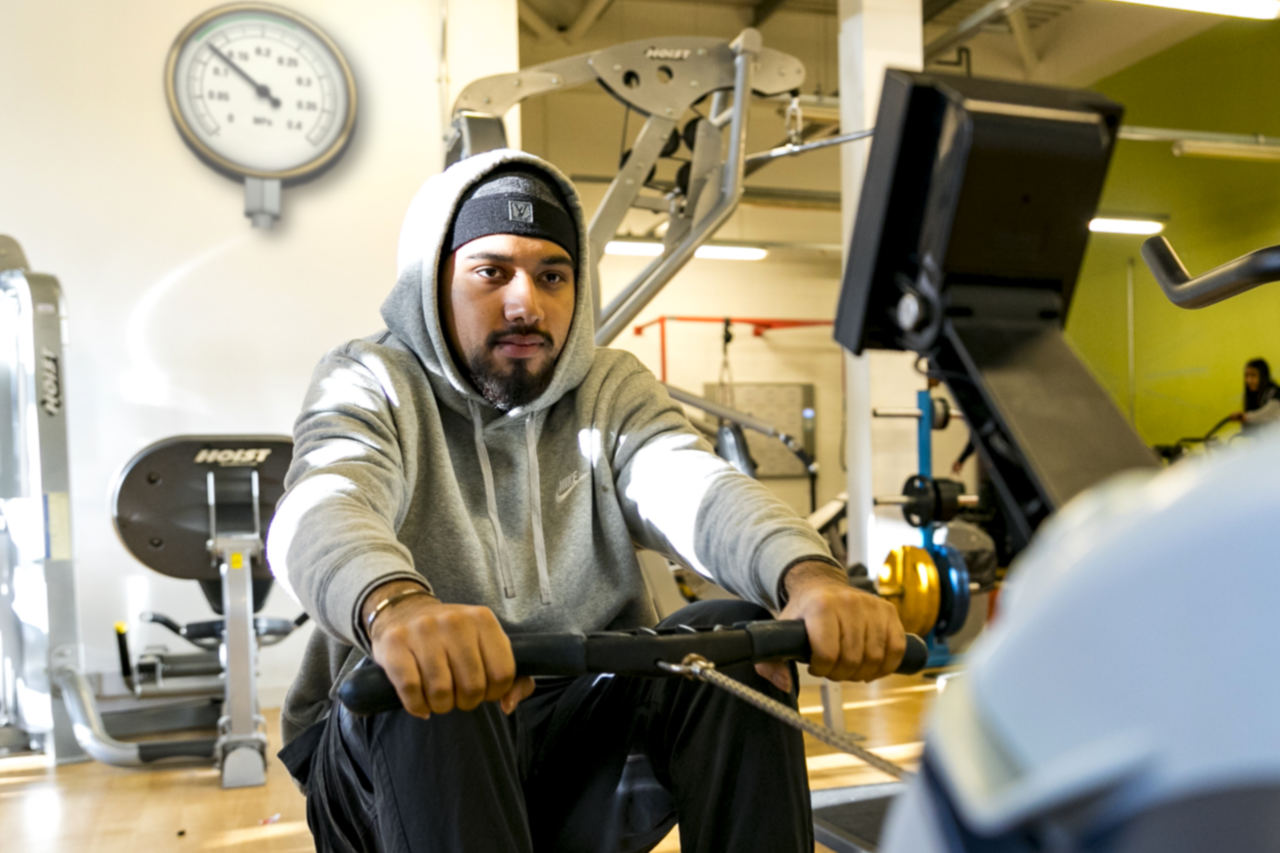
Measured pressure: 0.125 MPa
